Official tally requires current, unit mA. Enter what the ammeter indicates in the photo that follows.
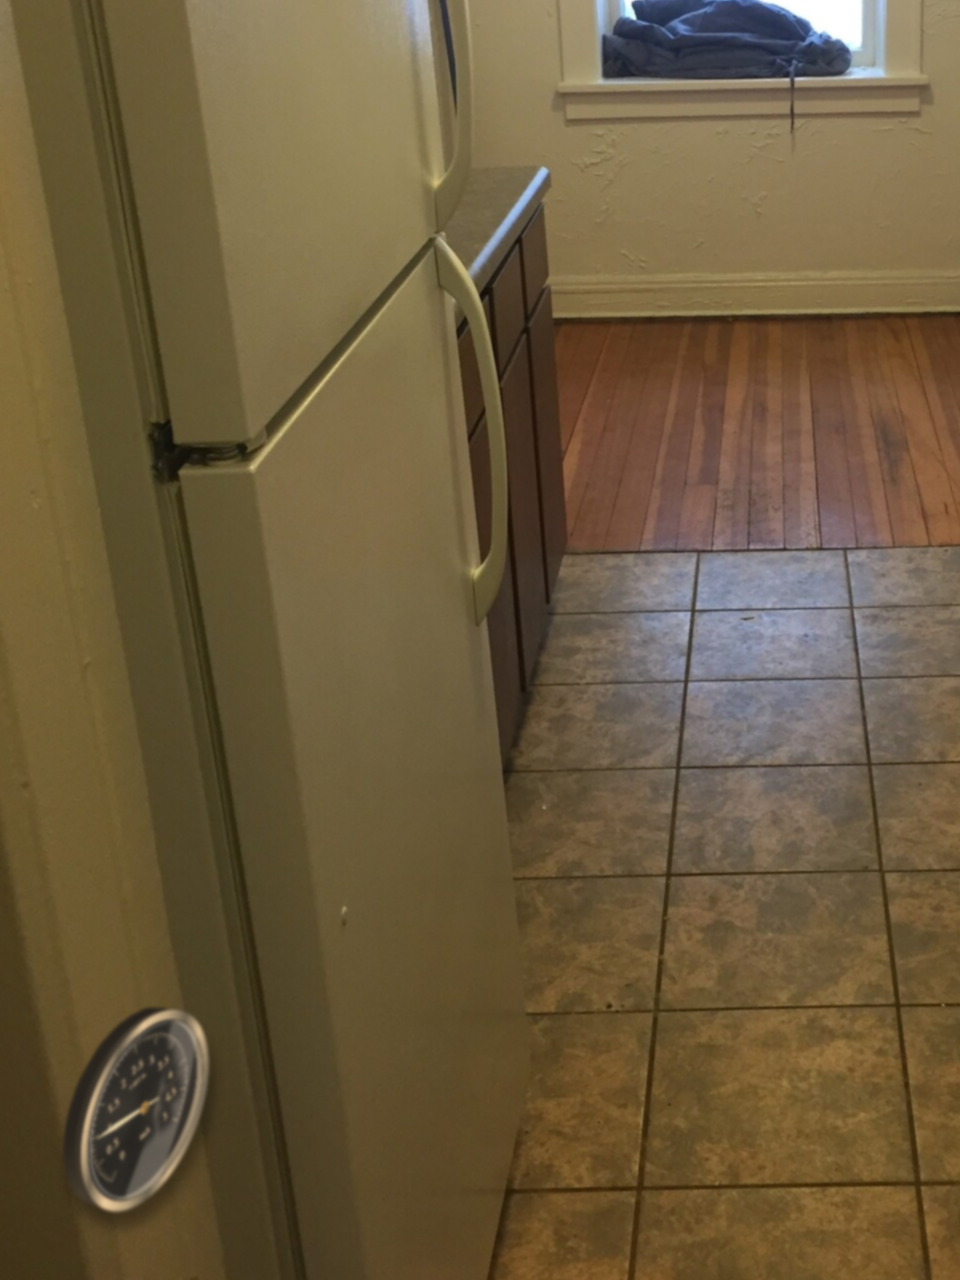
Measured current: 1 mA
